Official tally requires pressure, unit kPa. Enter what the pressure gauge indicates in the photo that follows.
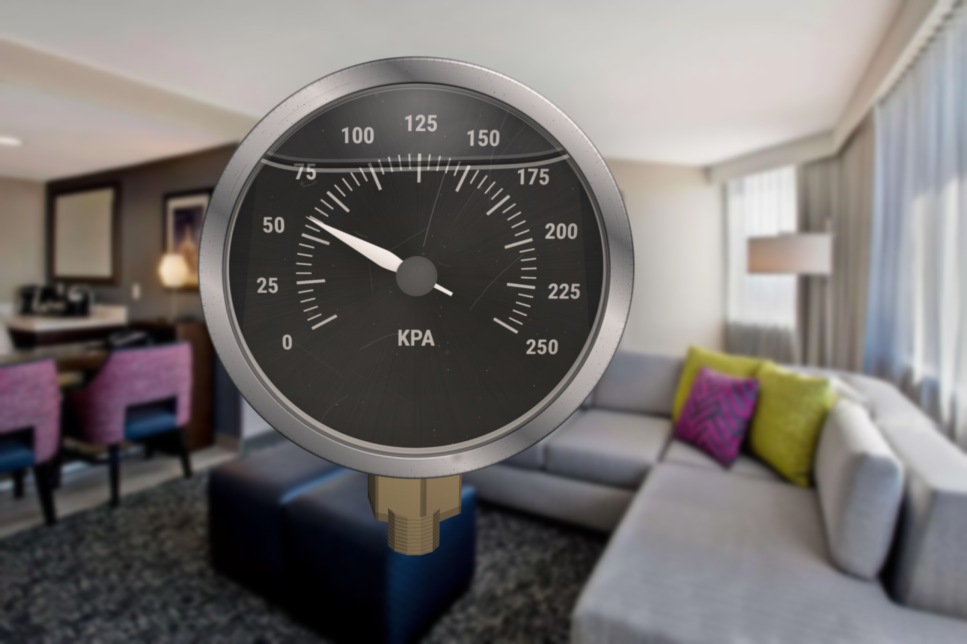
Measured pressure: 60 kPa
